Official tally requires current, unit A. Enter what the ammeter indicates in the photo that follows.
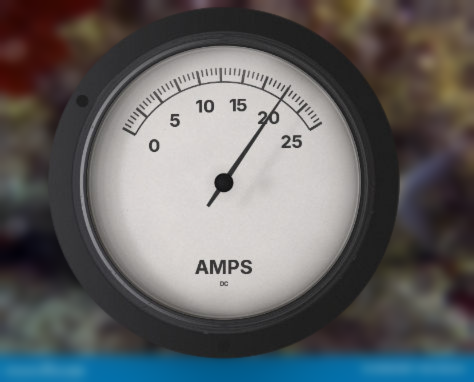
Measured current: 20 A
